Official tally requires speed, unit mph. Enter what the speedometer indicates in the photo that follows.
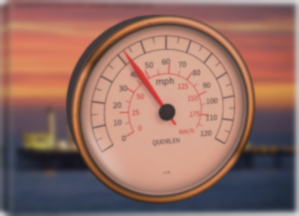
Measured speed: 42.5 mph
